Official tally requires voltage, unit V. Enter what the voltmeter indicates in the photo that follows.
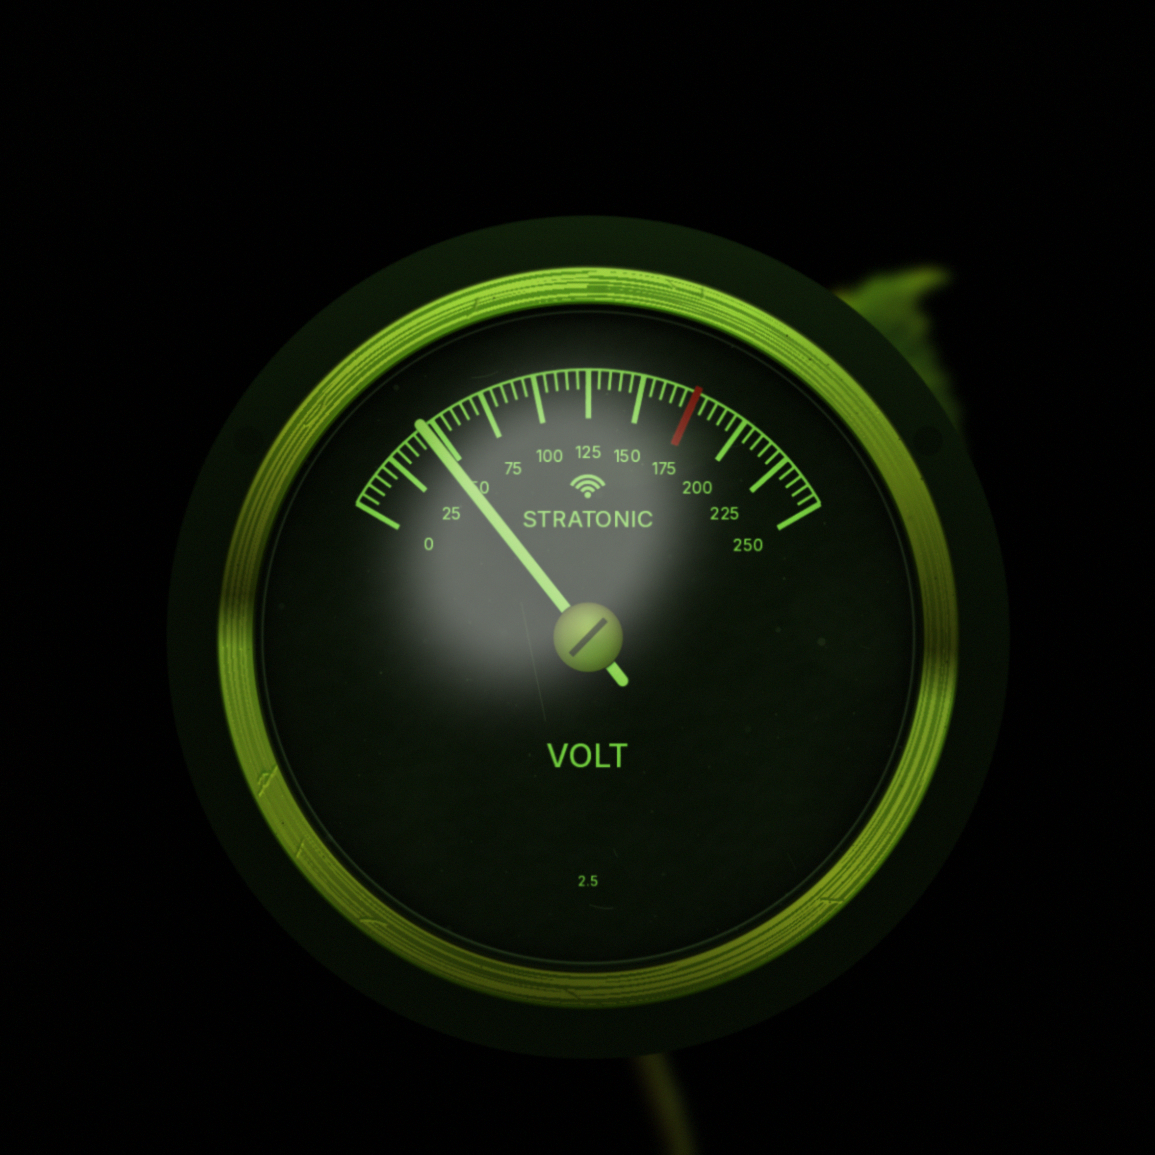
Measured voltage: 45 V
